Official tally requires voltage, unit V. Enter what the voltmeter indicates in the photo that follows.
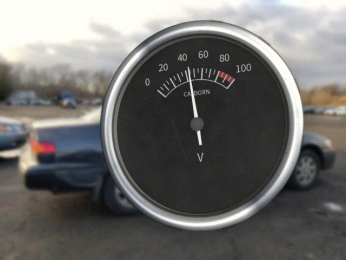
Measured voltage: 45 V
